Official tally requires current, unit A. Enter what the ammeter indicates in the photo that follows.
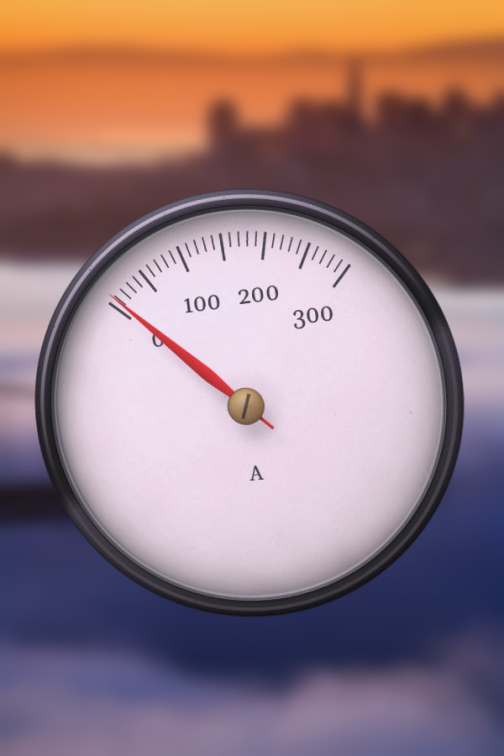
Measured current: 10 A
